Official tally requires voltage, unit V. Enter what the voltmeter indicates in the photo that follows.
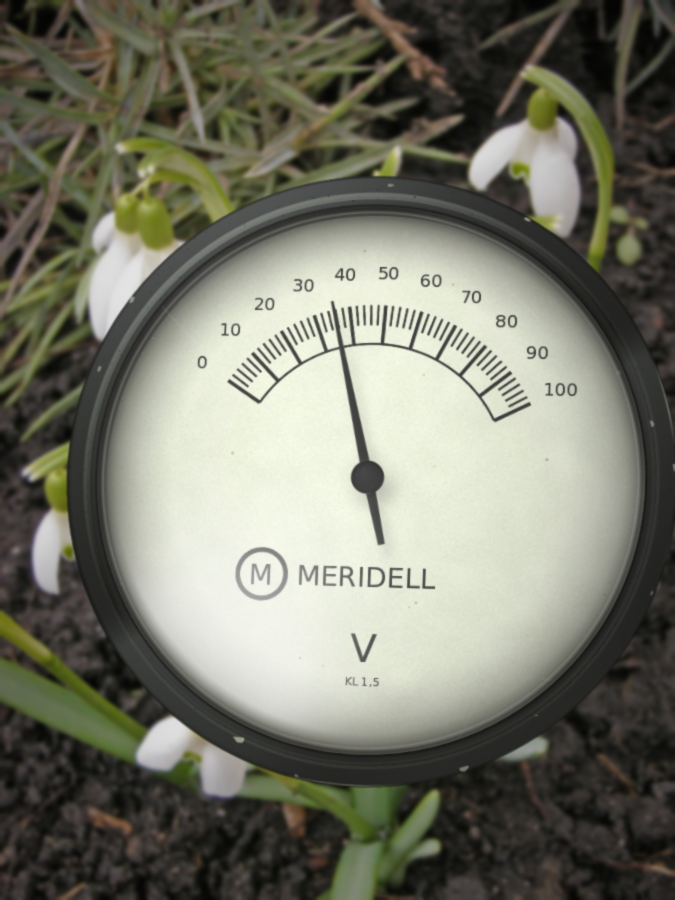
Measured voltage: 36 V
